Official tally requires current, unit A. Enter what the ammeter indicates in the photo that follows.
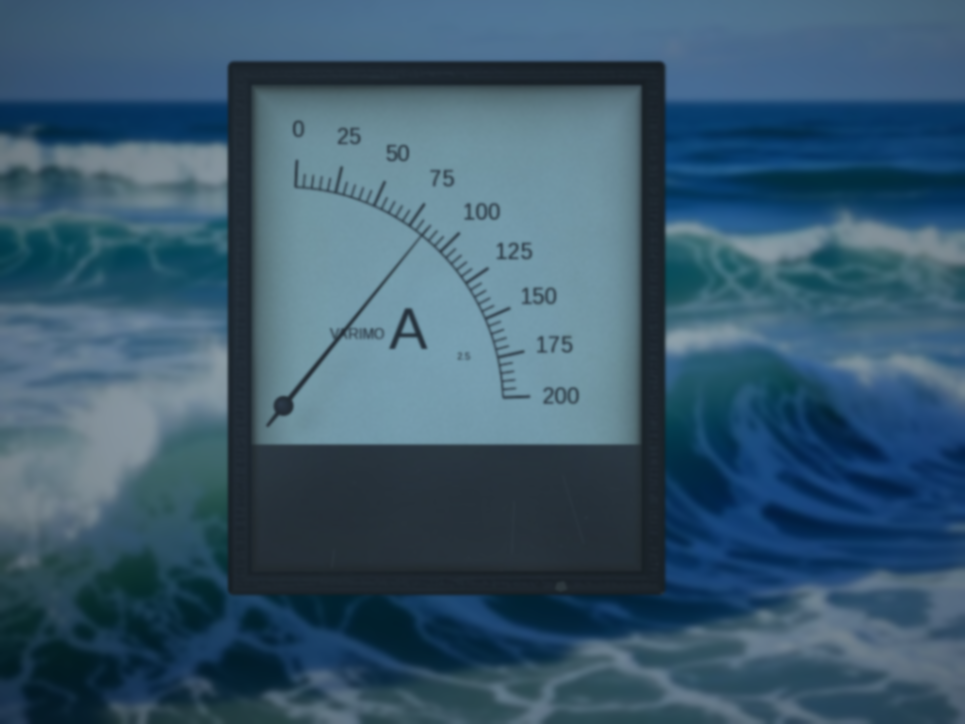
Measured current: 85 A
